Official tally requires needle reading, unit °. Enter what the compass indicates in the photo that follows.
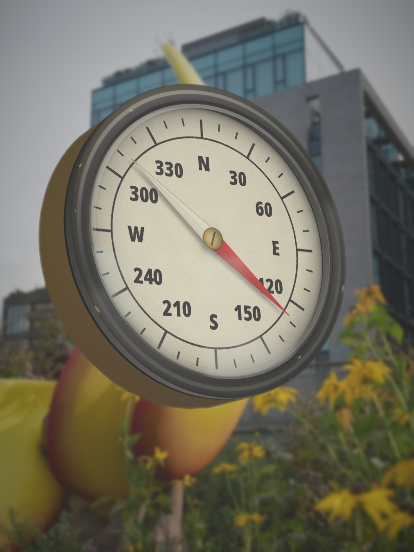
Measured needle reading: 130 °
